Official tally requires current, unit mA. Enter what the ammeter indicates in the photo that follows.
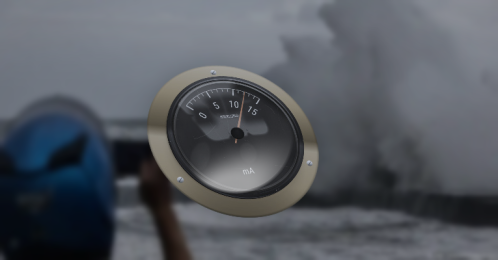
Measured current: 12 mA
